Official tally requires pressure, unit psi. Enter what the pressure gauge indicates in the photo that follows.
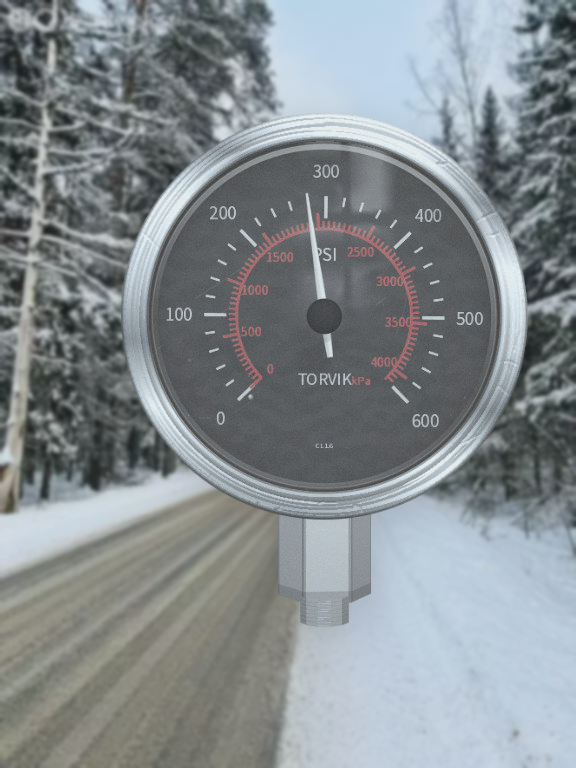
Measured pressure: 280 psi
